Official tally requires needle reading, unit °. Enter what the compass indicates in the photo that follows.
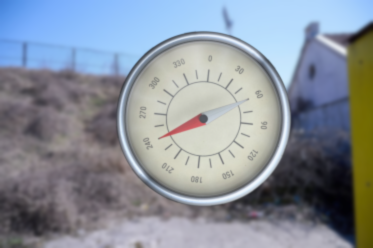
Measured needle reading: 240 °
